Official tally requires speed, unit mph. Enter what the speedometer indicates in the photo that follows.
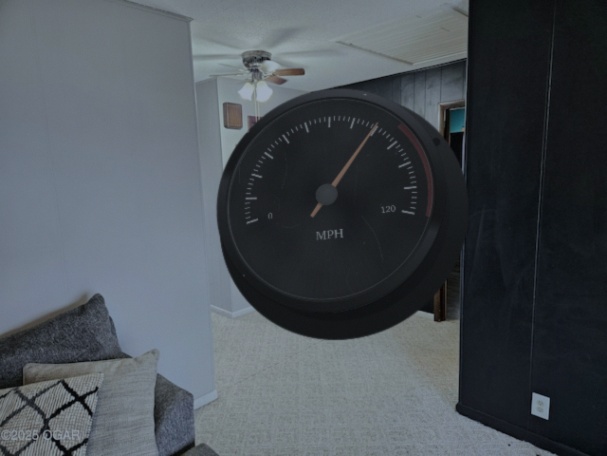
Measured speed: 80 mph
